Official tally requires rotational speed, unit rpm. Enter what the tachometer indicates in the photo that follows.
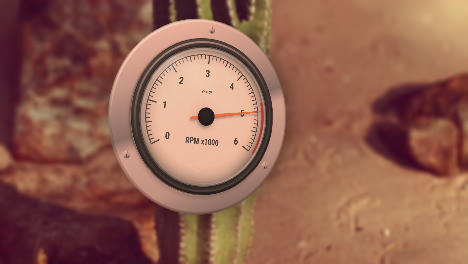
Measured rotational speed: 5000 rpm
